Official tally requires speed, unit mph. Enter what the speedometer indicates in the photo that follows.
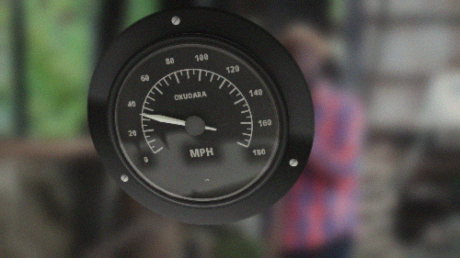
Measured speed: 35 mph
